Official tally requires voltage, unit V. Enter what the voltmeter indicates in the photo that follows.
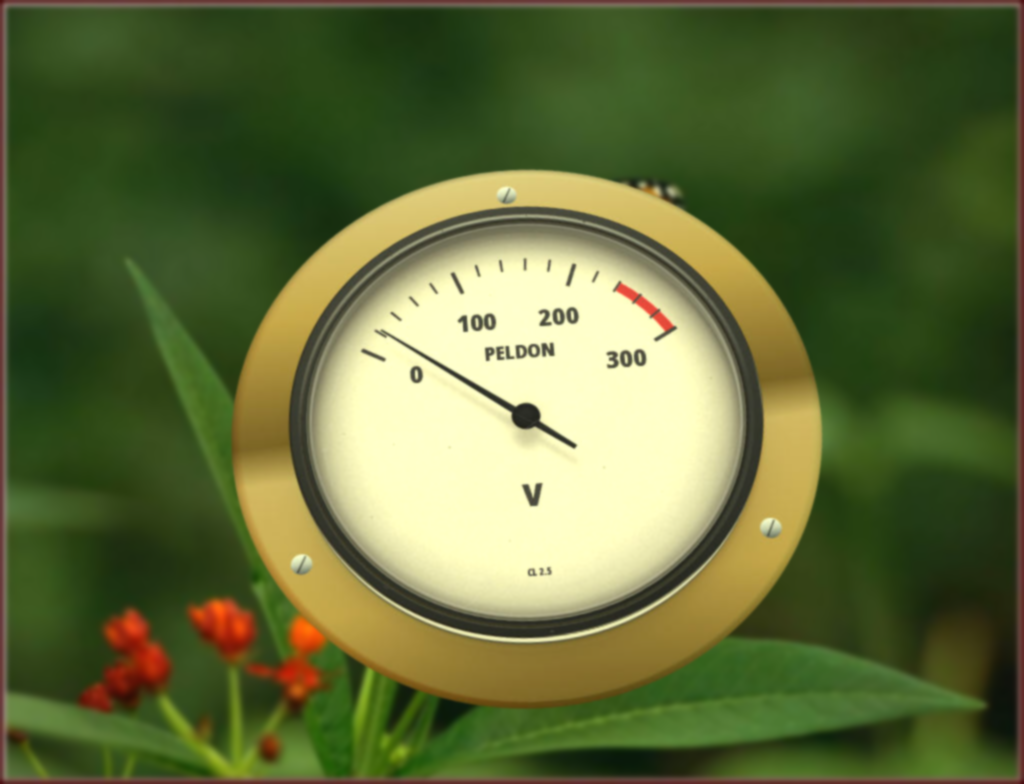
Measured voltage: 20 V
